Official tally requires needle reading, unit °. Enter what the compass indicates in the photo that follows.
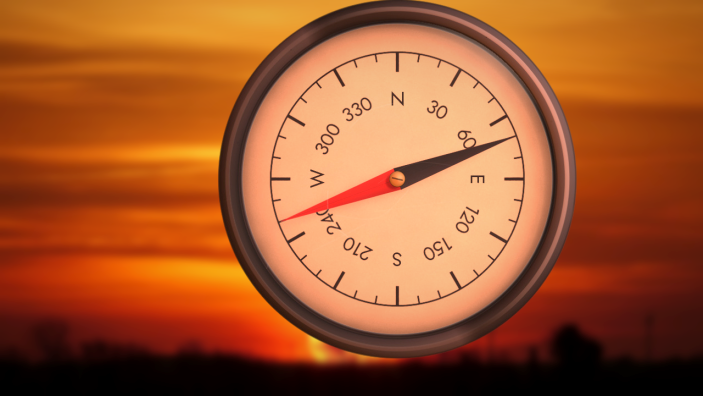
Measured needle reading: 250 °
